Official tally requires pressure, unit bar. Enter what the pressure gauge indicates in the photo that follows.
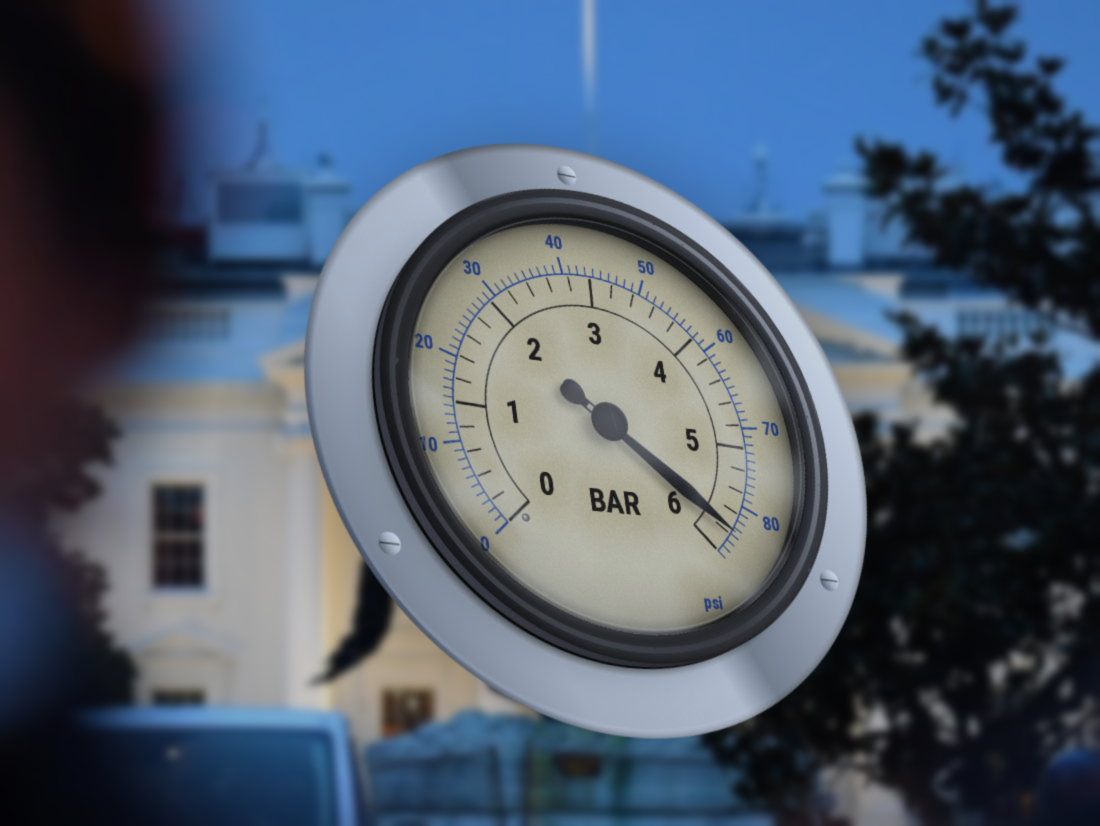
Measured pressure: 5.8 bar
